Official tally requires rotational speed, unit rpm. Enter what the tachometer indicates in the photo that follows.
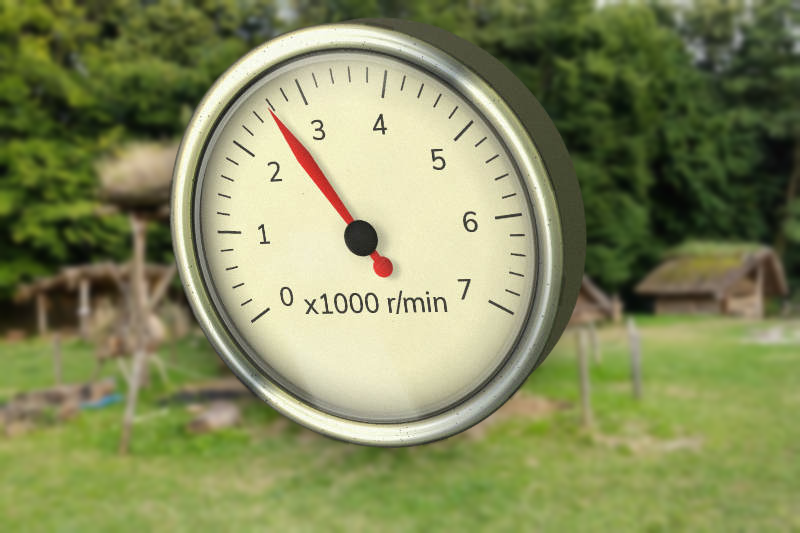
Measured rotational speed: 2600 rpm
